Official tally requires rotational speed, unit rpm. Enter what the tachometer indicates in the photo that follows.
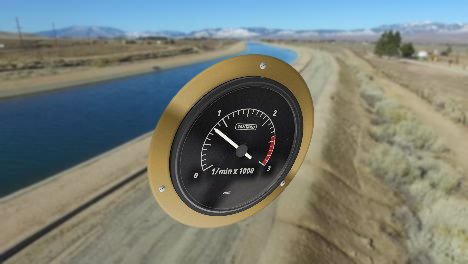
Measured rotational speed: 800 rpm
